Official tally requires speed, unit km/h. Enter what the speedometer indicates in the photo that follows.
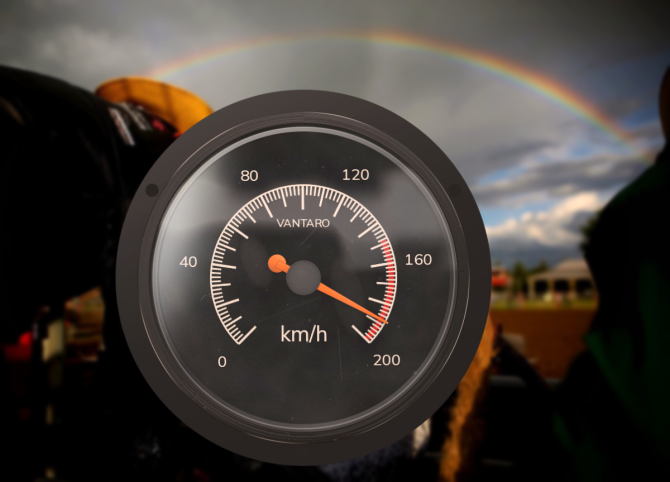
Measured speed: 188 km/h
